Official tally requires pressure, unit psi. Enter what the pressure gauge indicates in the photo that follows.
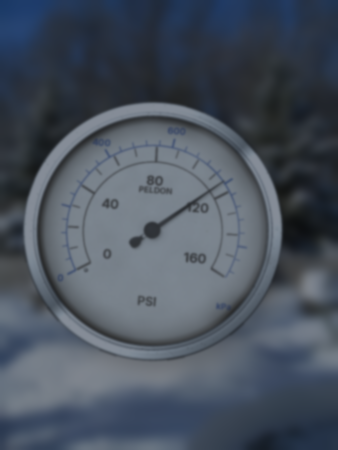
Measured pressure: 115 psi
